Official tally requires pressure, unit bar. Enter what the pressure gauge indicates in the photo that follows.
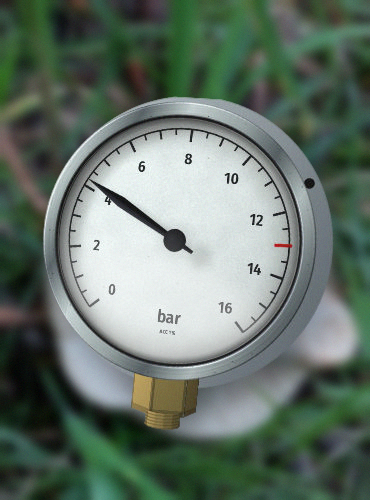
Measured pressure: 4.25 bar
